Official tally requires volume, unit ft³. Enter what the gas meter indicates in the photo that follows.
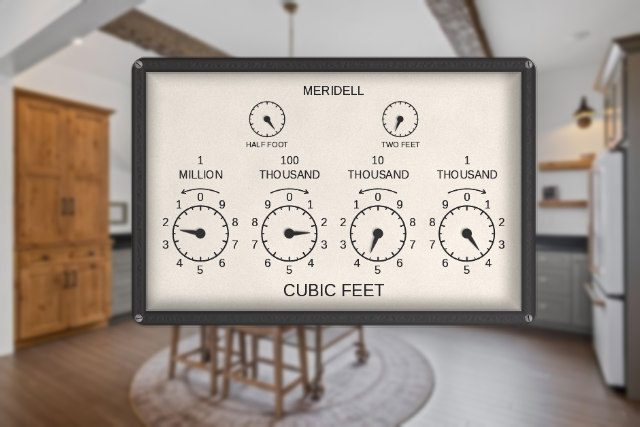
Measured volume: 224400 ft³
